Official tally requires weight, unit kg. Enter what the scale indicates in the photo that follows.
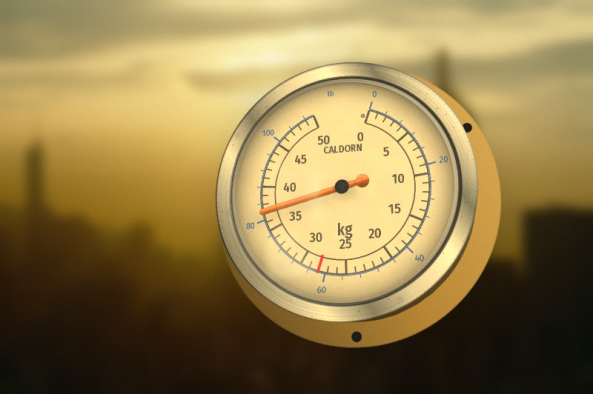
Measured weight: 37 kg
